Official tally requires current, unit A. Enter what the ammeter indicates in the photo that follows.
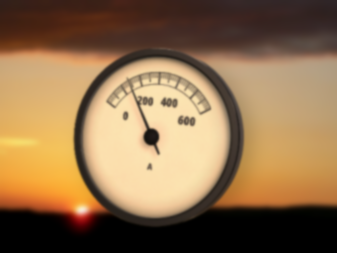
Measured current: 150 A
